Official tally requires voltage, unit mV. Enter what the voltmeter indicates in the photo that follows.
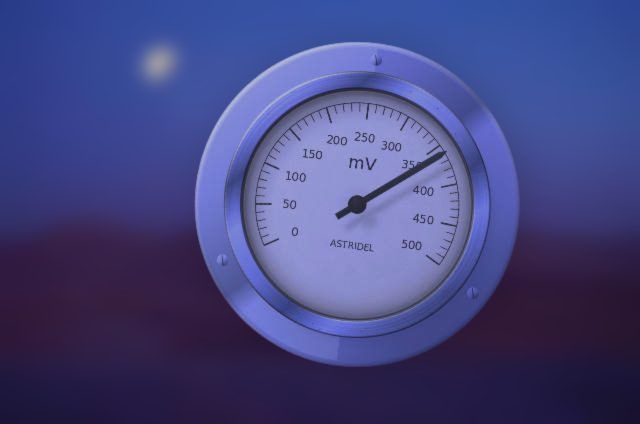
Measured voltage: 360 mV
